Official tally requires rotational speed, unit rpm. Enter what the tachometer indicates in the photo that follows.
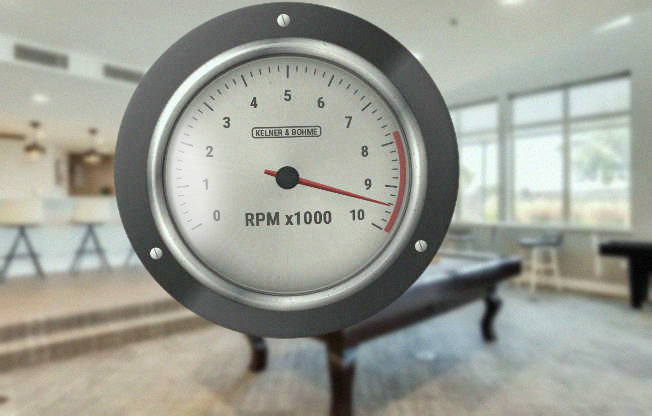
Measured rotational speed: 9400 rpm
